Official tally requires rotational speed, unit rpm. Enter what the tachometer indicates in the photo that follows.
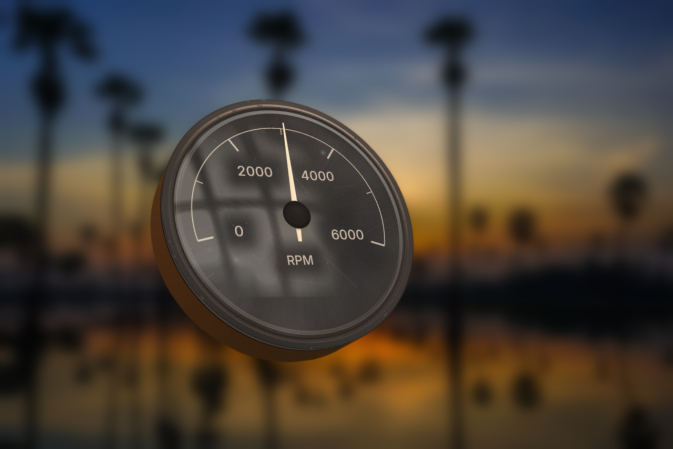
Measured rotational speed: 3000 rpm
